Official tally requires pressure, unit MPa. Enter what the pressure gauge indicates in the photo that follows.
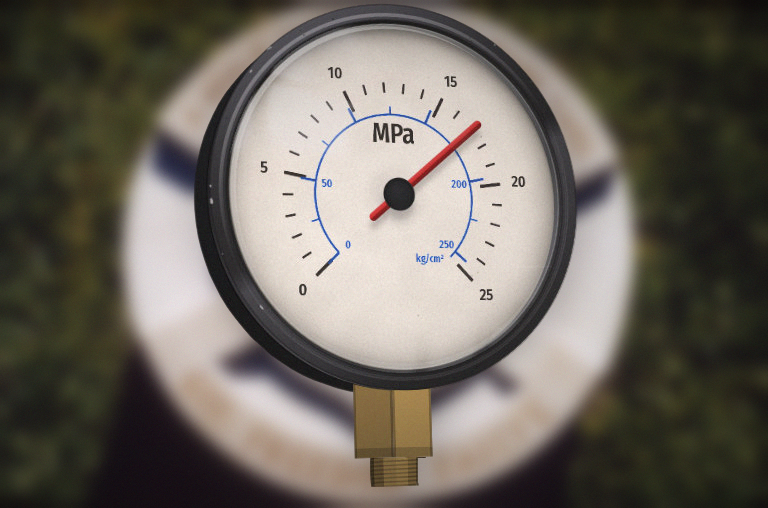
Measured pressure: 17 MPa
